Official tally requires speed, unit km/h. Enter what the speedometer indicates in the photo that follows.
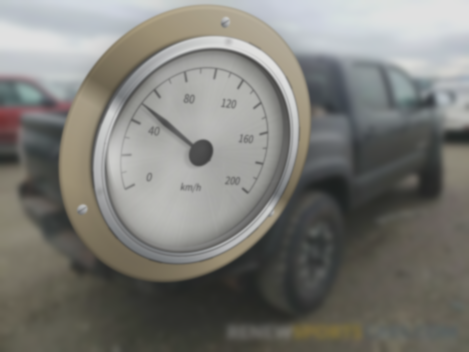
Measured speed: 50 km/h
